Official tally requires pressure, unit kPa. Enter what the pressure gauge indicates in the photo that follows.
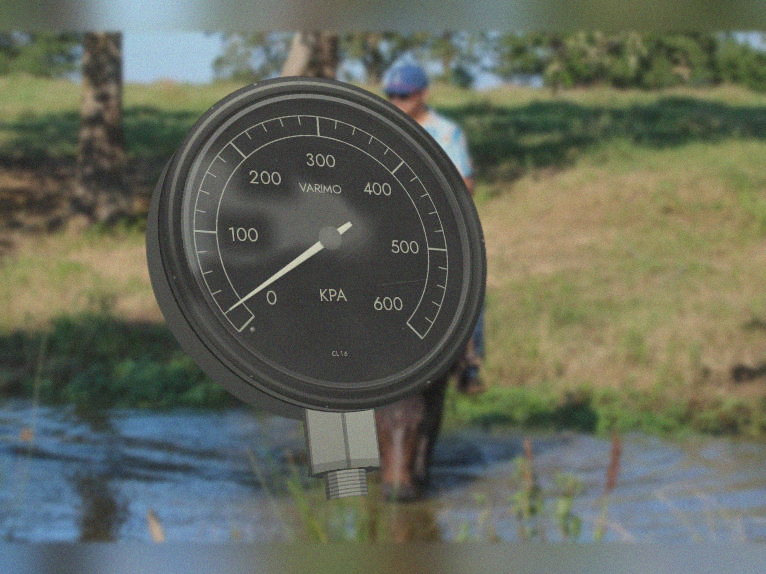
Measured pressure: 20 kPa
